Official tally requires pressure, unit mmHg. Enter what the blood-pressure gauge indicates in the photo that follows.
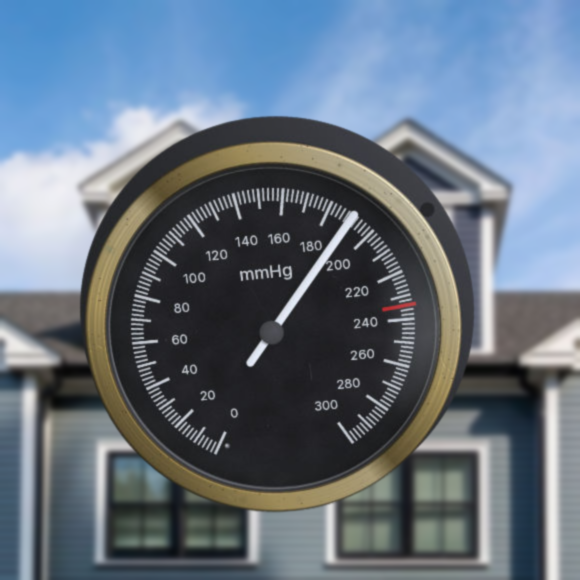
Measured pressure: 190 mmHg
